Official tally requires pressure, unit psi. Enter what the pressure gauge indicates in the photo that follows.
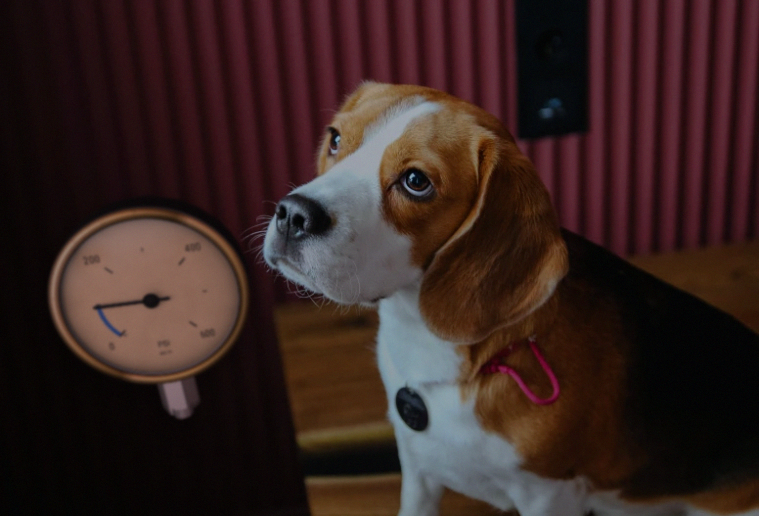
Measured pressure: 100 psi
